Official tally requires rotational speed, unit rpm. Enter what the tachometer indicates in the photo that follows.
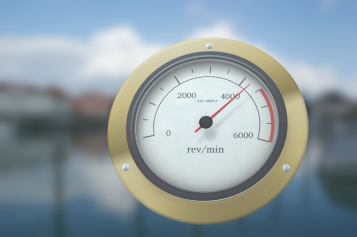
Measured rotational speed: 4250 rpm
